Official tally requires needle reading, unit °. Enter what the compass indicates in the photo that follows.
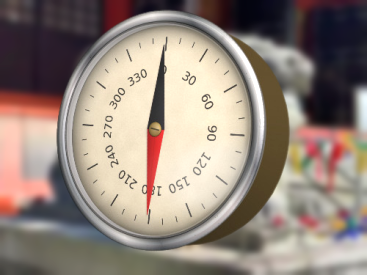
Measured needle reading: 180 °
